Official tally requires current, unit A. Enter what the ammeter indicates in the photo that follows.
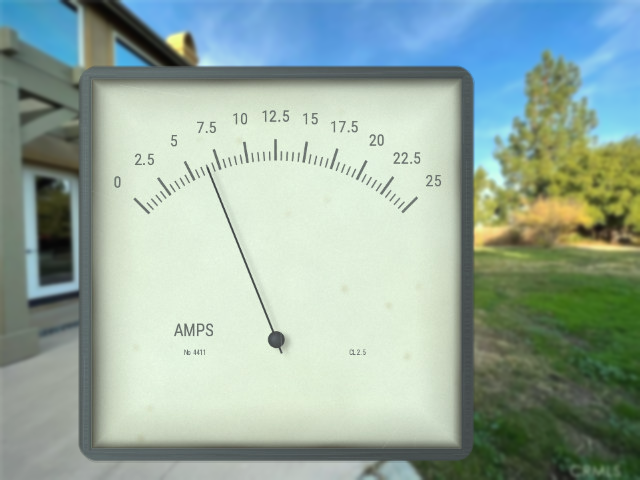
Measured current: 6.5 A
